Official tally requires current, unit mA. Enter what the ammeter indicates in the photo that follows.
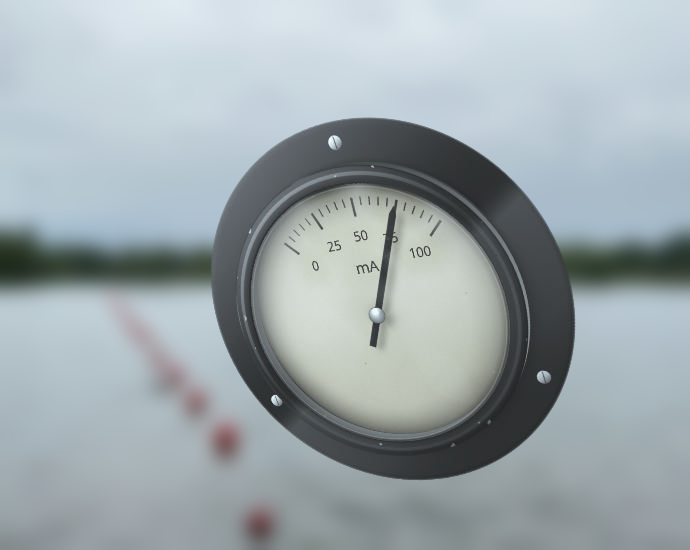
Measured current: 75 mA
